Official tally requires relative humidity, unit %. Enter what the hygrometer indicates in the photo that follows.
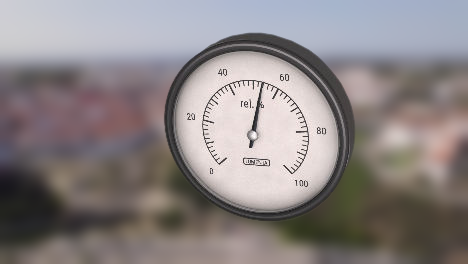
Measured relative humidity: 54 %
